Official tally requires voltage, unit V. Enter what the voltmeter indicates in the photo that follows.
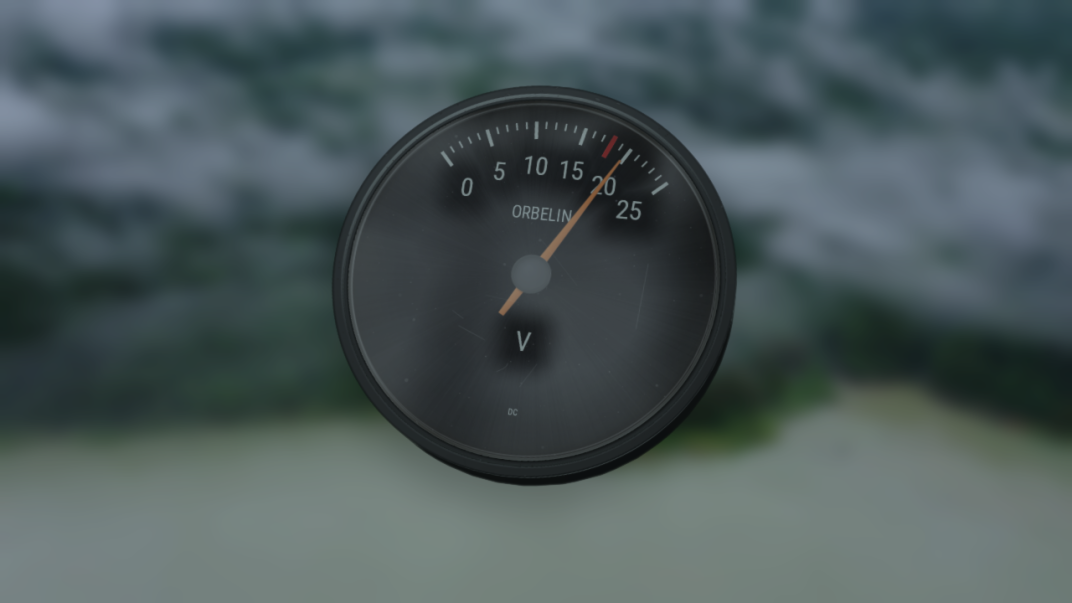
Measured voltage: 20 V
